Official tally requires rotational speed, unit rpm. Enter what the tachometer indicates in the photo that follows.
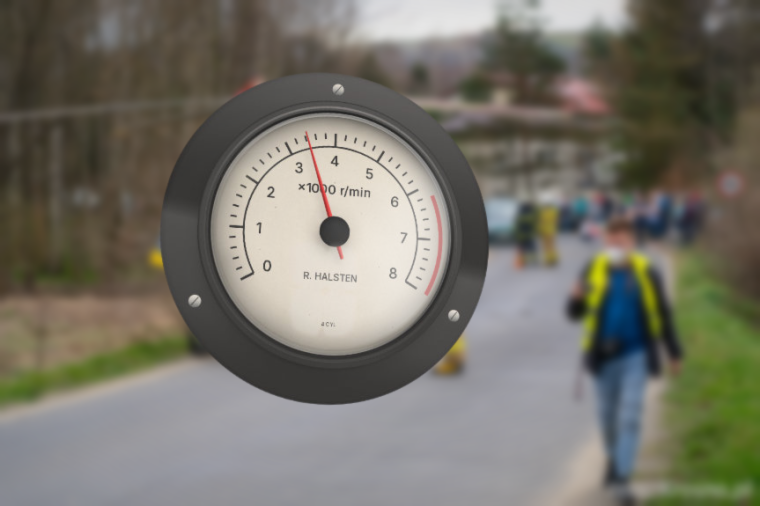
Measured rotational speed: 3400 rpm
